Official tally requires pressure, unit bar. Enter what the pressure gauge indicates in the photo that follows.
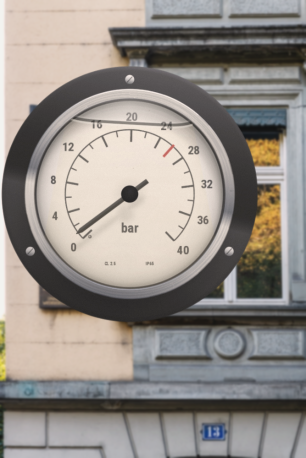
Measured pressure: 1 bar
